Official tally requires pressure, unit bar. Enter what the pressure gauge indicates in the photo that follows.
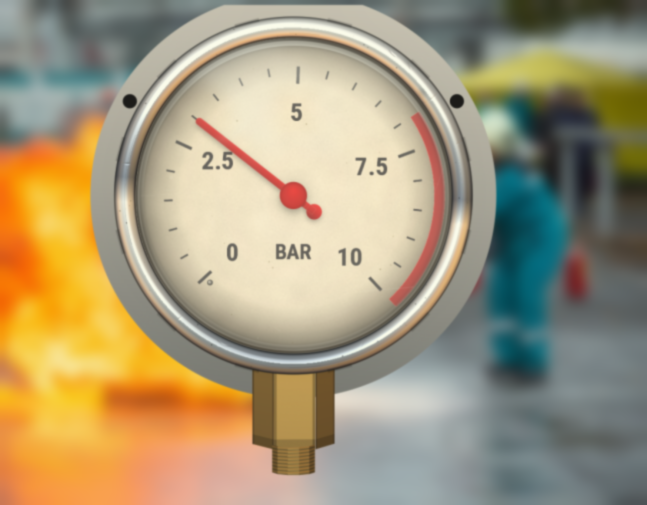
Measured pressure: 3 bar
